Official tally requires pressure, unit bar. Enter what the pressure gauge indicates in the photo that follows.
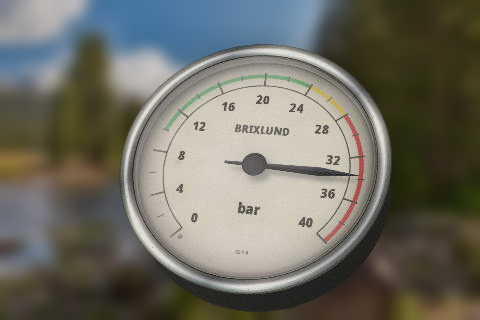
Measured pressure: 34 bar
